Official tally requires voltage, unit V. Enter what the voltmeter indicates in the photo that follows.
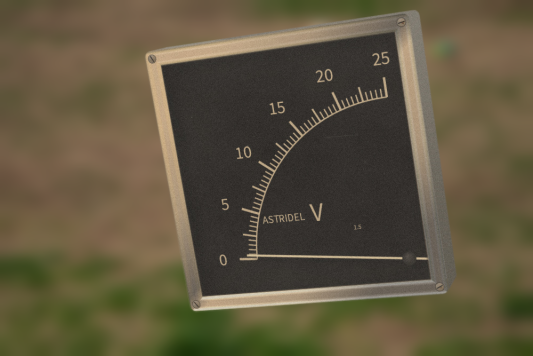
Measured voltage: 0.5 V
